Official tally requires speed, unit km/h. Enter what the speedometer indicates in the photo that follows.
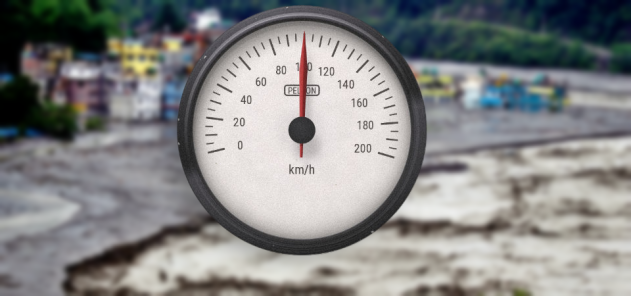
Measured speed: 100 km/h
